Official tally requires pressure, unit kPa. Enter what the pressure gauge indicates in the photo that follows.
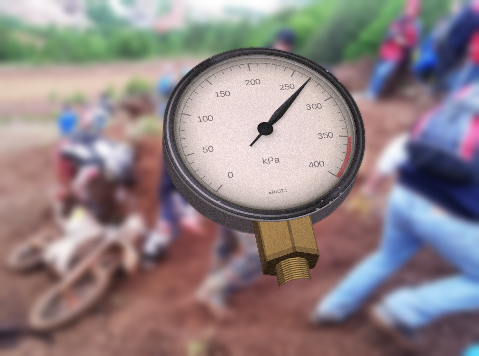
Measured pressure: 270 kPa
